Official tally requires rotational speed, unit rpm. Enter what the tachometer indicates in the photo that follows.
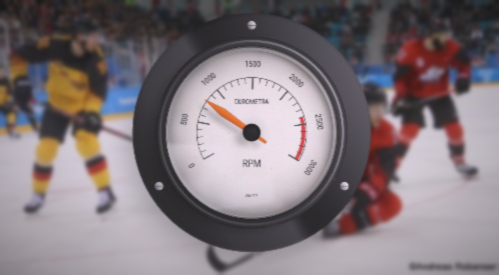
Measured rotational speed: 800 rpm
